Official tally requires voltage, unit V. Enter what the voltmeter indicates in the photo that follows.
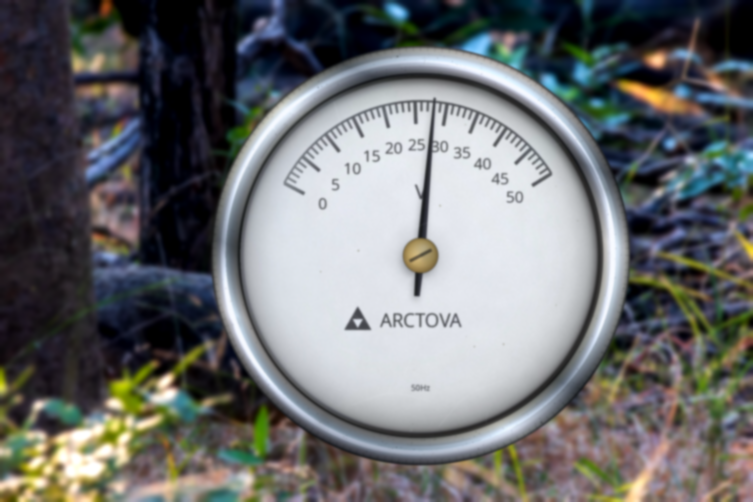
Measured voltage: 28 V
